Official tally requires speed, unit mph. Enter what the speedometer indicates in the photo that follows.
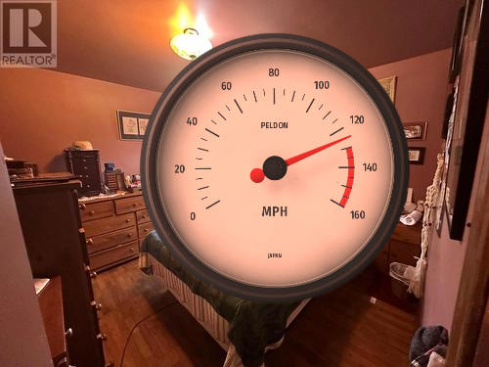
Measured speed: 125 mph
